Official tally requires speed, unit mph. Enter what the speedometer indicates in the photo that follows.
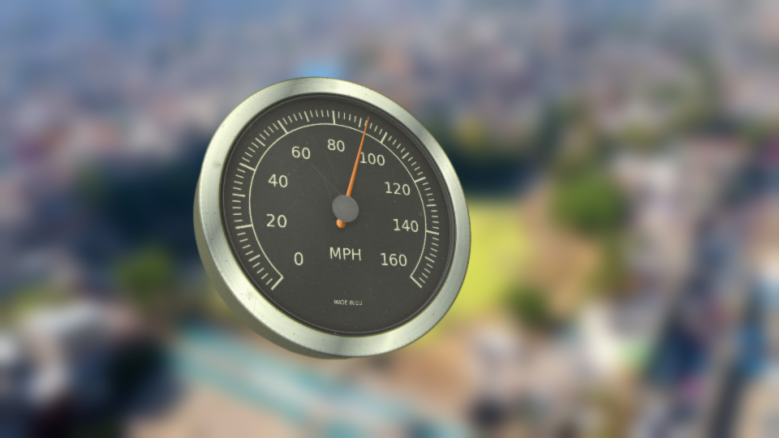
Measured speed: 92 mph
